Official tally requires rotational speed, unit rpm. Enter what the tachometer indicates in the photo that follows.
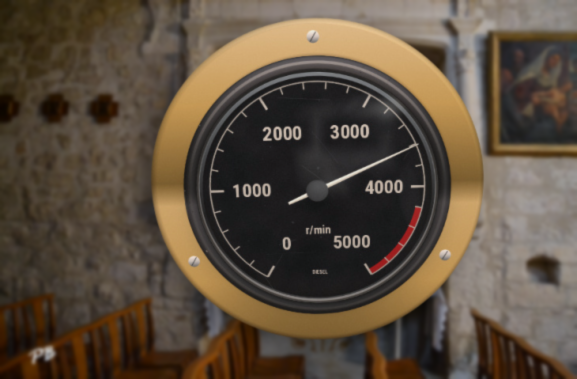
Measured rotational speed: 3600 rpm
